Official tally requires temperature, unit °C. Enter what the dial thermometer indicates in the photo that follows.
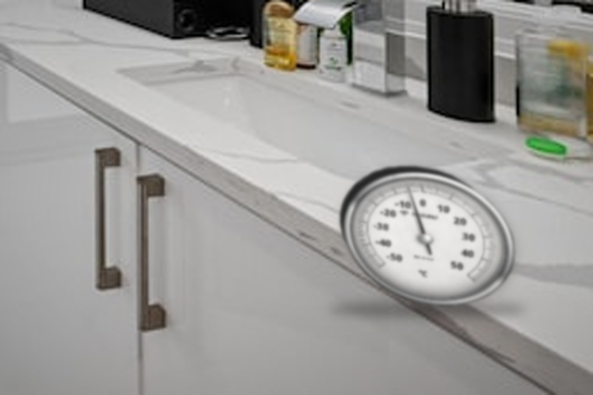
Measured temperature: -5 °C
